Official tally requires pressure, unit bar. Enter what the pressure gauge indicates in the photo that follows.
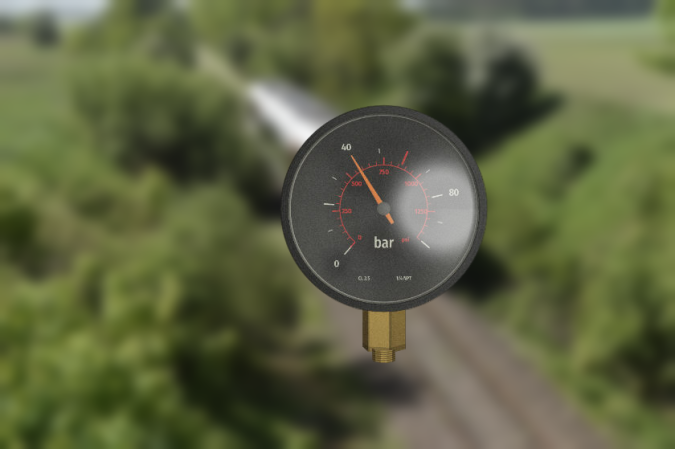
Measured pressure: 40 bar
